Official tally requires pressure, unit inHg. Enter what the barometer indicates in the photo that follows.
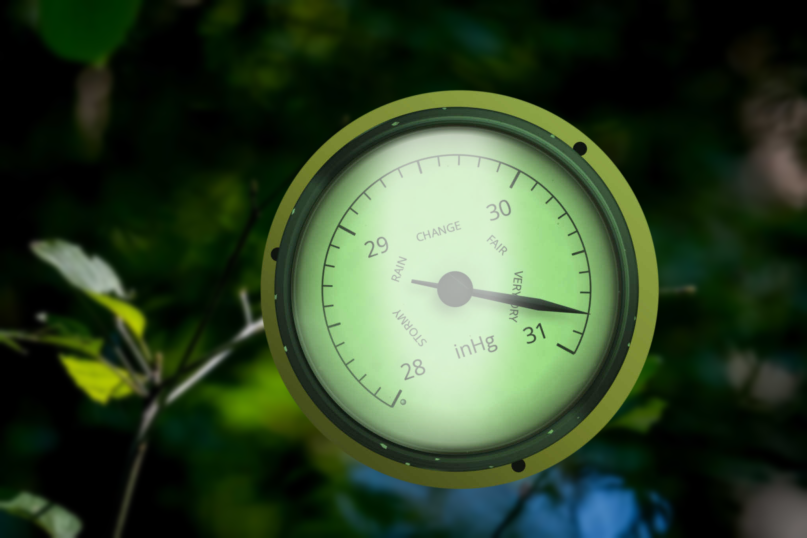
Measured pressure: 30.8 inHg
